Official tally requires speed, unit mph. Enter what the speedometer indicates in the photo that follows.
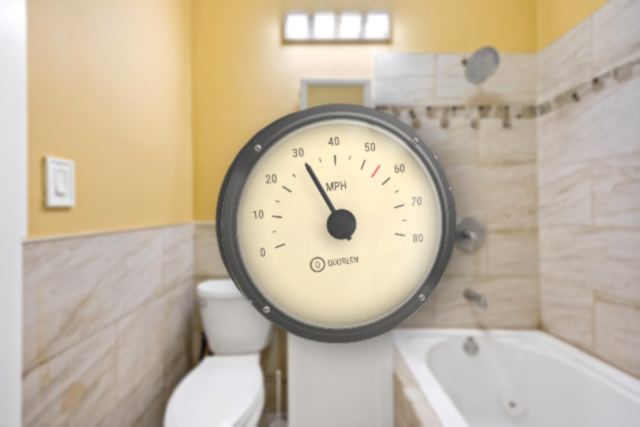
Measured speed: 30 mph
